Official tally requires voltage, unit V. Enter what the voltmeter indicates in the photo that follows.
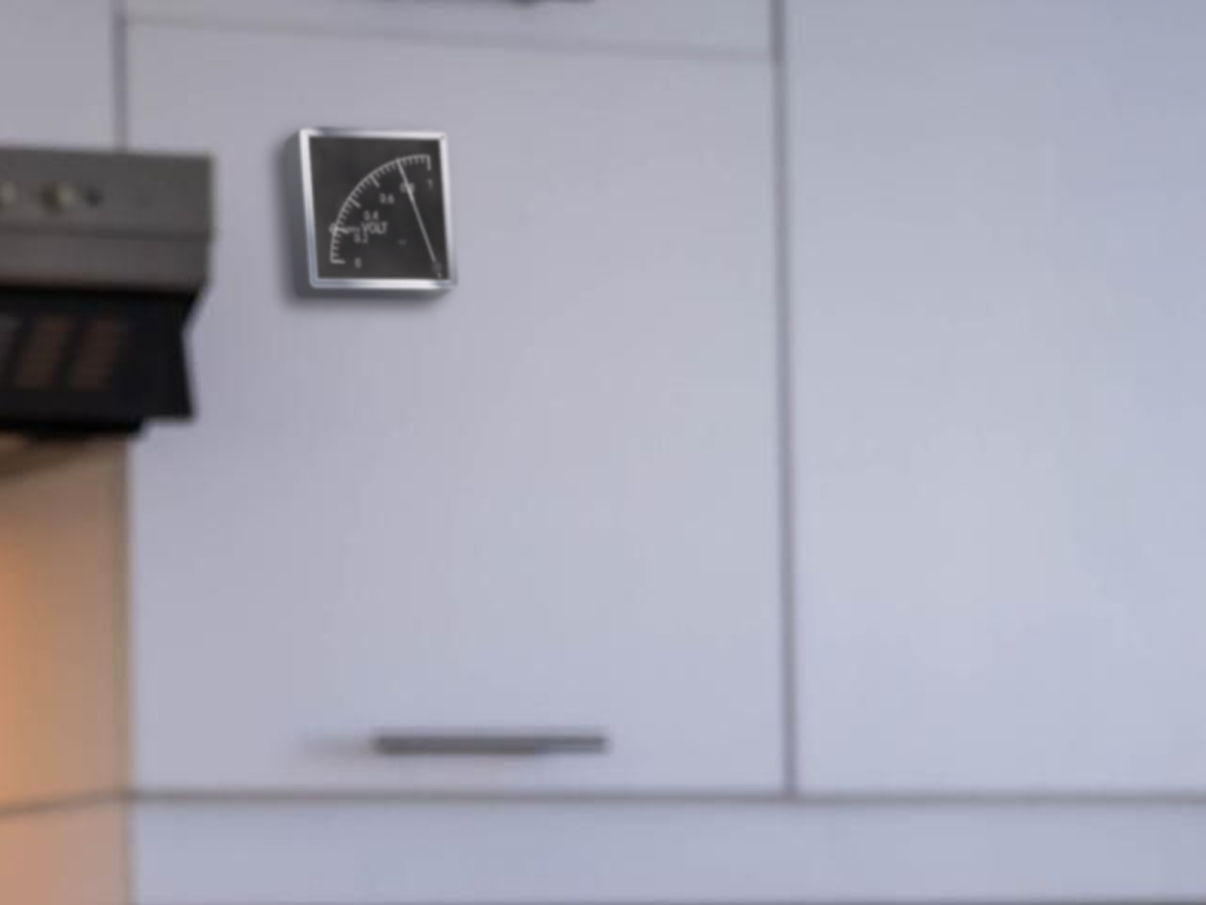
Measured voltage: 0.8 V
